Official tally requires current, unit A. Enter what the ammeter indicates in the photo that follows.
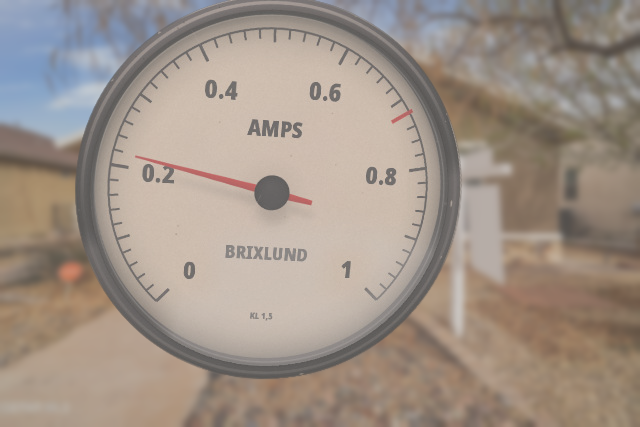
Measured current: 0.22 A
